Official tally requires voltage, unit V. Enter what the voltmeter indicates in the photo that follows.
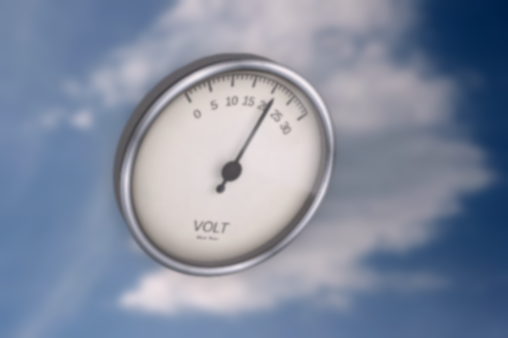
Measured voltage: 20 V
